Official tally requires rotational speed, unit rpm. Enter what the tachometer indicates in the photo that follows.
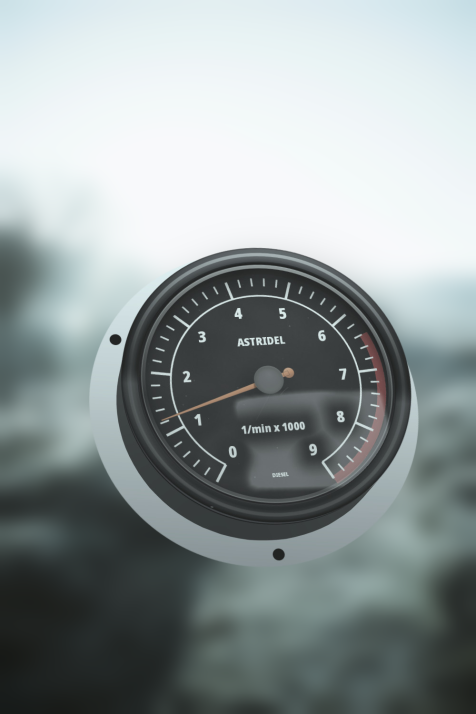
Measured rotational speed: 1200 rpm
